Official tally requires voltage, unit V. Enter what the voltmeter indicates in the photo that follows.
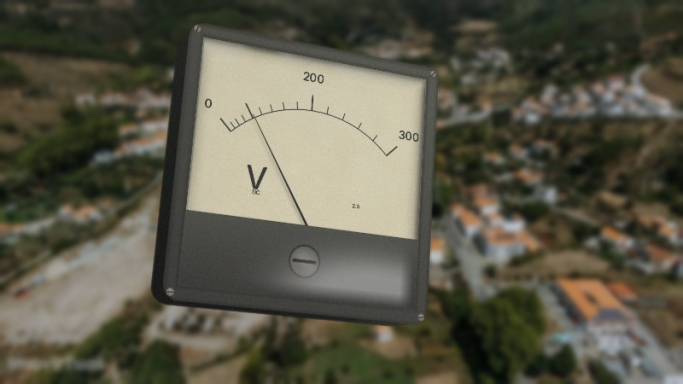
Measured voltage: 100 V
